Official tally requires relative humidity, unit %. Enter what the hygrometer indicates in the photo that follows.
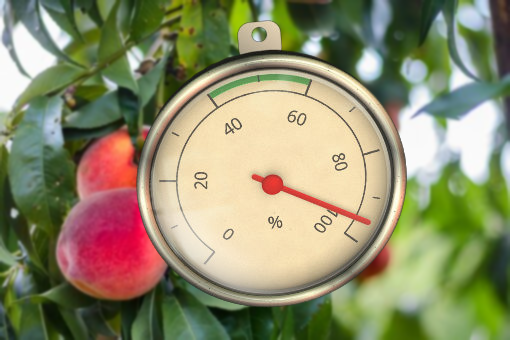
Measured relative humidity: 95 %
